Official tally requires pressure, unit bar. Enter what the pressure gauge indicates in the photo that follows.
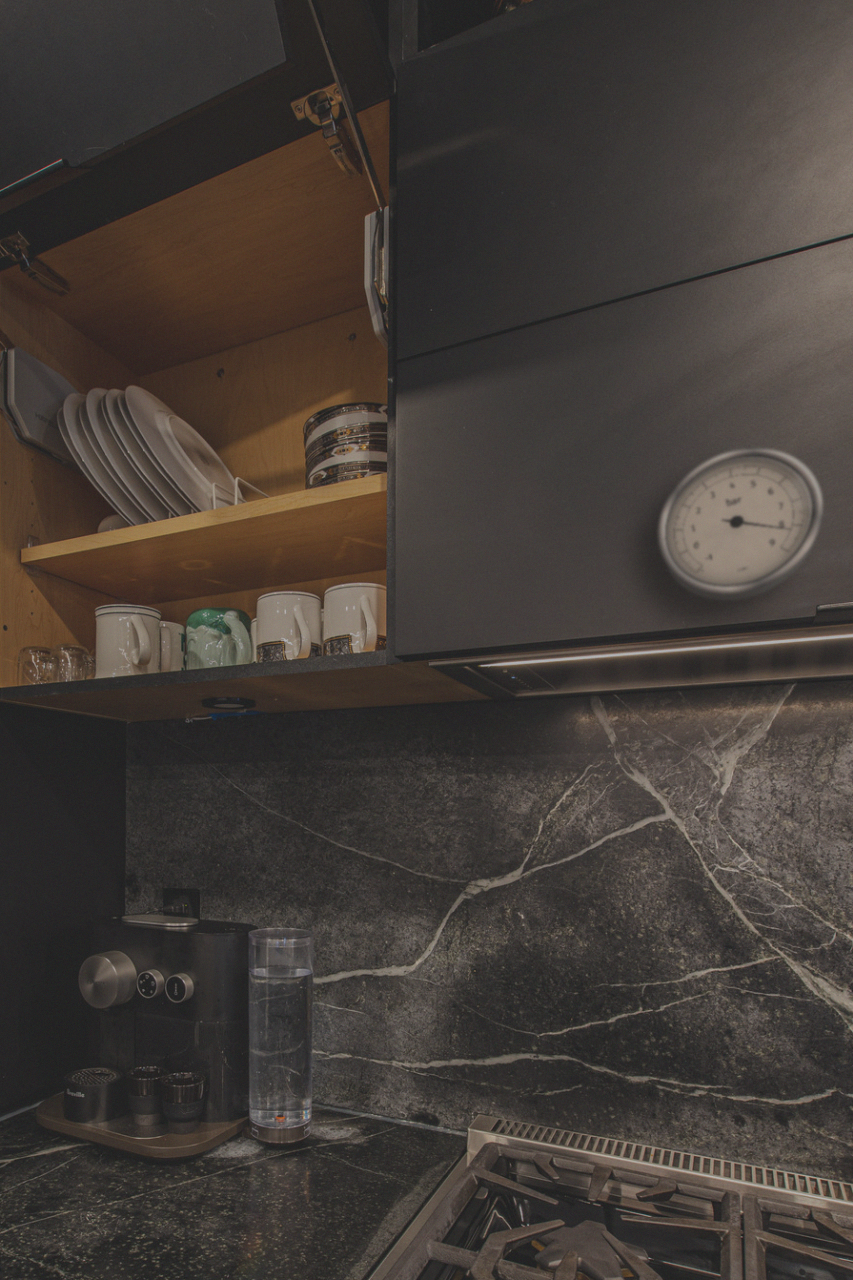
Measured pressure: 8.25 bar
